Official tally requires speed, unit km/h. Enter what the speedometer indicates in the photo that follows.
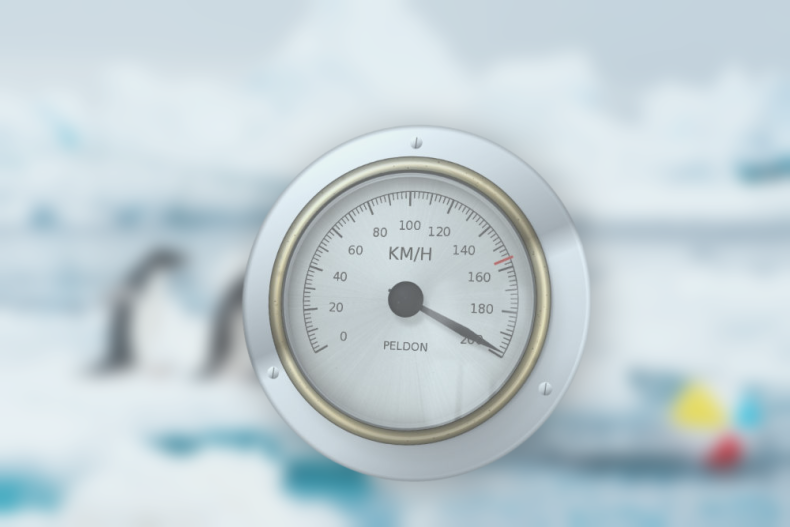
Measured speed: 198 km/h
